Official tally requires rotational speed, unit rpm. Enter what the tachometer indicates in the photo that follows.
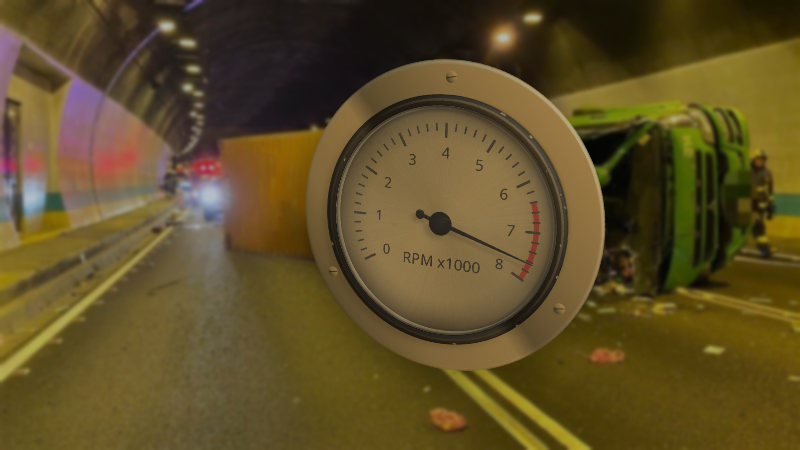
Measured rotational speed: 7600 rpm
